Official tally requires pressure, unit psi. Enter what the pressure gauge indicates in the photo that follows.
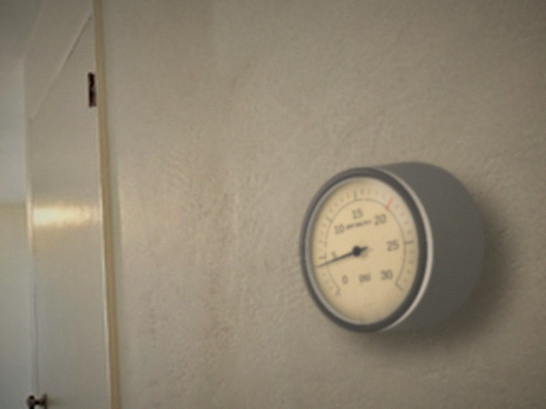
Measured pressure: 4 psi
